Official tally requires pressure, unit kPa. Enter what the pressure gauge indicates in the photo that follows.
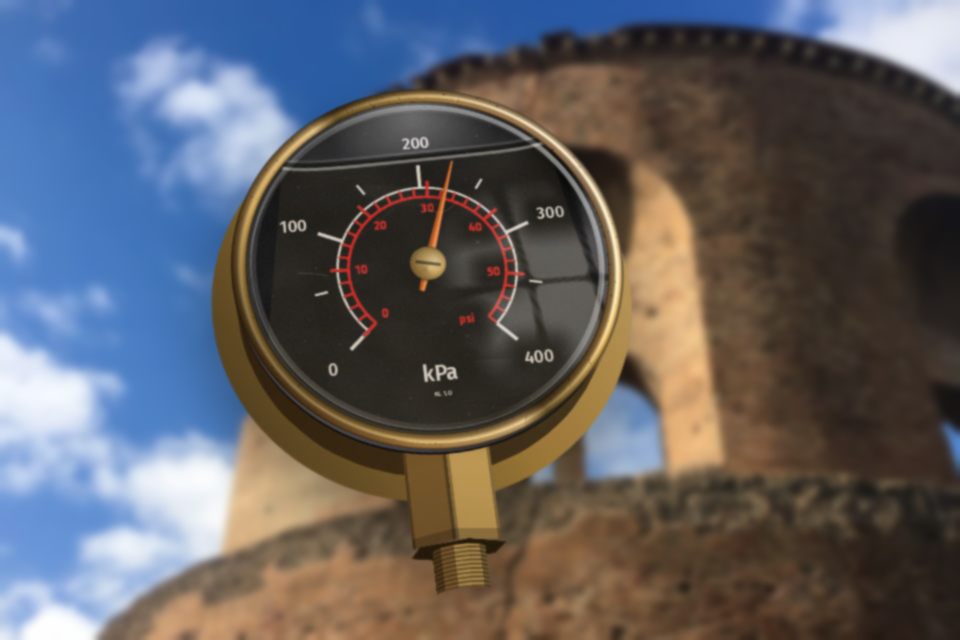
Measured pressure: 225 kPa
